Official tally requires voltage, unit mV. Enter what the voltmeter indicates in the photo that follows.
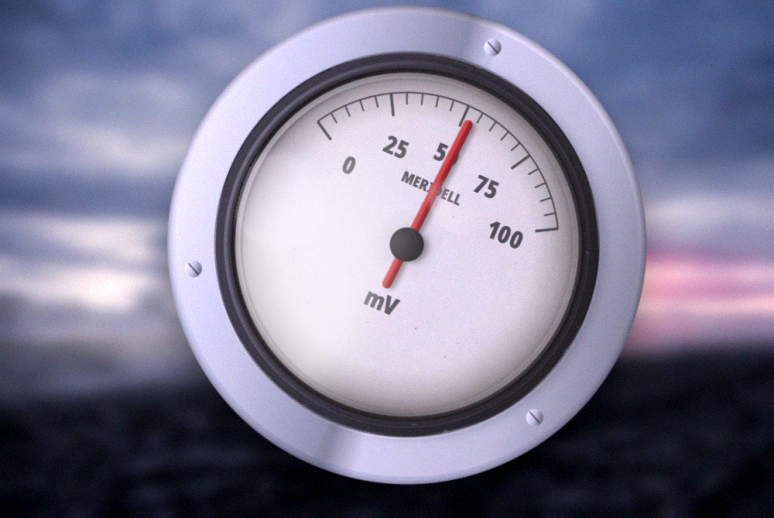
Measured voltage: 52.5 mV
